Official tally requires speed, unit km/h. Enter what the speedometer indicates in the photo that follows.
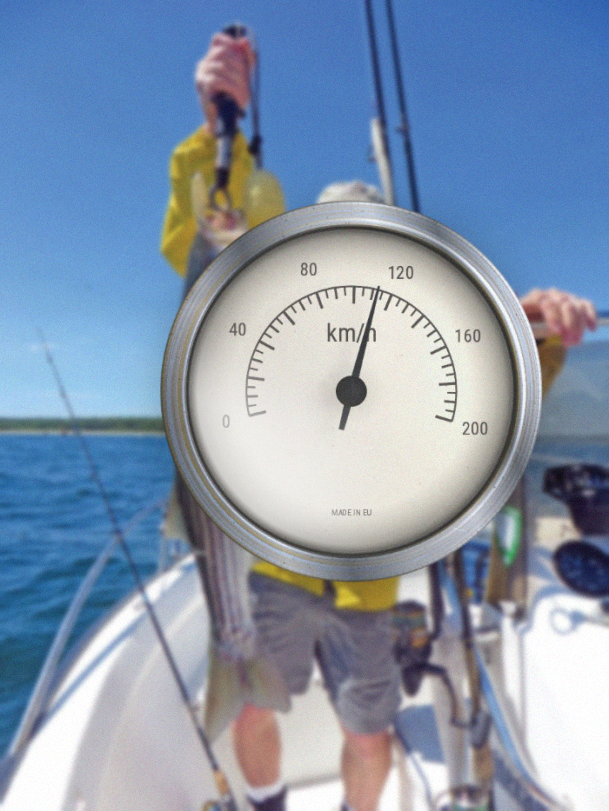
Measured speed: 112.5 km/h
